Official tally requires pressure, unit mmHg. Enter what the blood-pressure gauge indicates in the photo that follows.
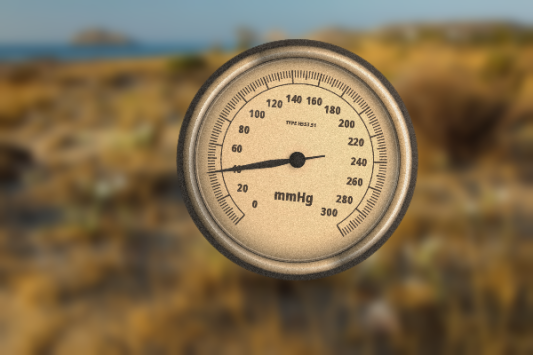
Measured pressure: 40 mmHg
